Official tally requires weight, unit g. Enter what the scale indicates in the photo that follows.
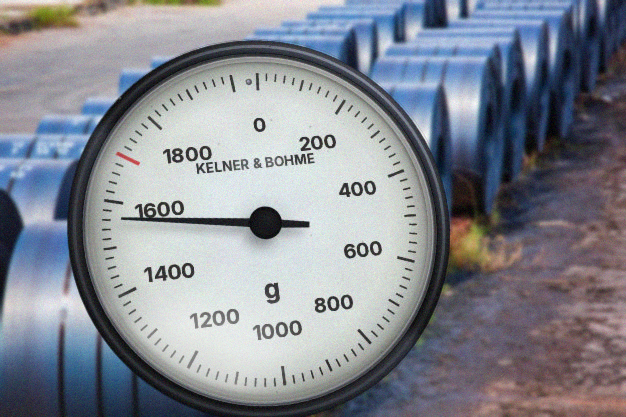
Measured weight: 1560 g
